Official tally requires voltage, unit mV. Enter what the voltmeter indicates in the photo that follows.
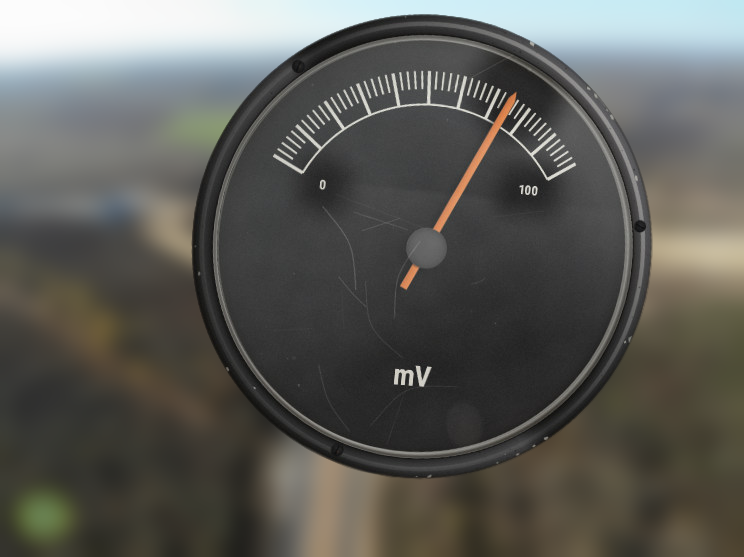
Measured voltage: 74 mV
